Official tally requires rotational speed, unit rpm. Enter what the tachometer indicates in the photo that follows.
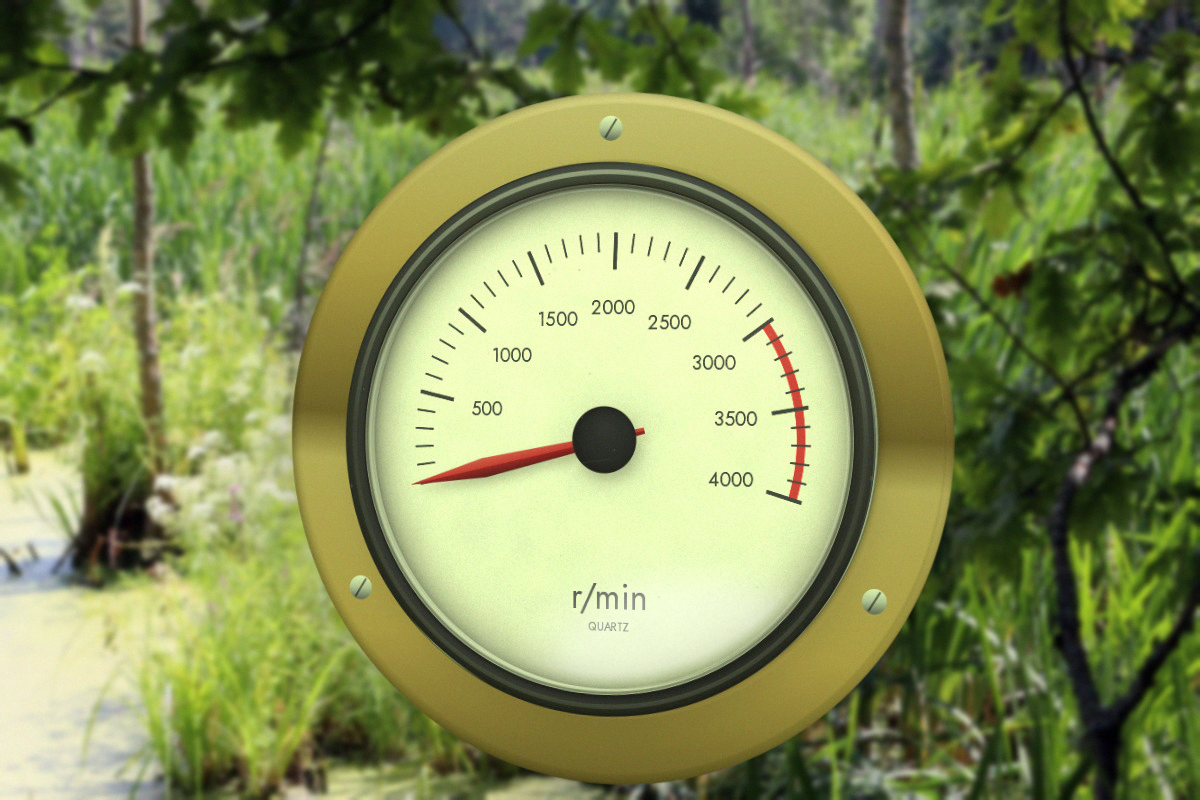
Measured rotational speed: 0 rpm
